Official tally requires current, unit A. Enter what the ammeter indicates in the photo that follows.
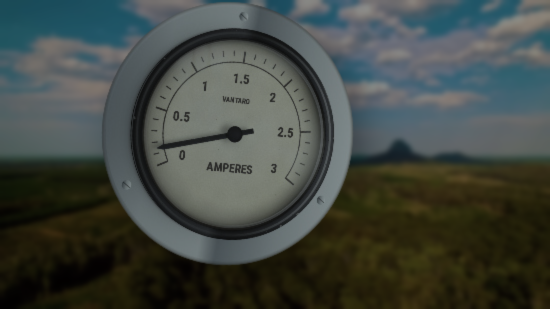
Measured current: 0.15 A
